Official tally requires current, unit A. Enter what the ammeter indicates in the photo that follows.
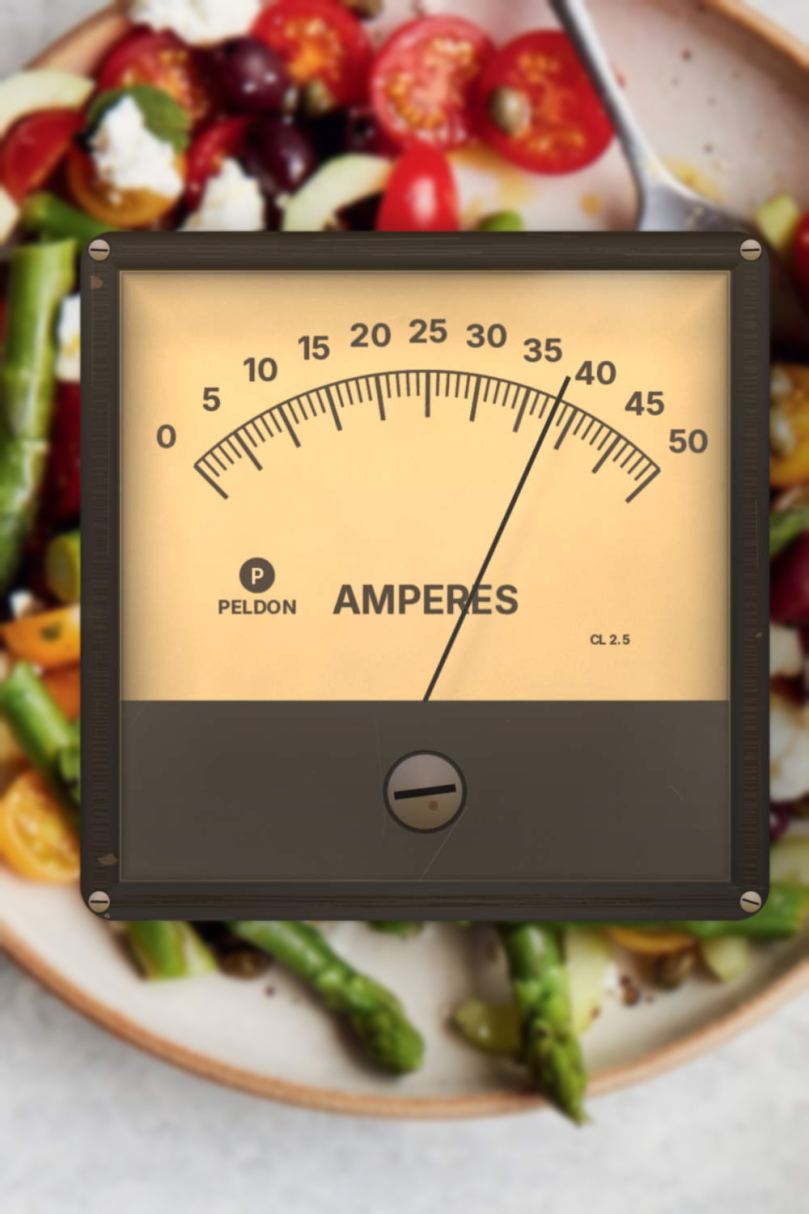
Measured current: 38 A
